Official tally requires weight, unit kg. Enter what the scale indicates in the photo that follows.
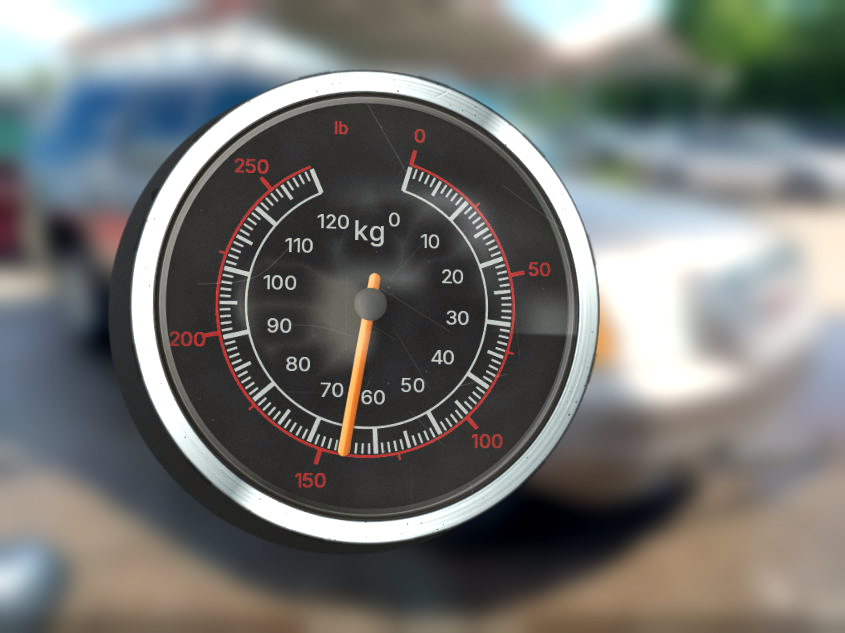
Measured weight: 65 kg
